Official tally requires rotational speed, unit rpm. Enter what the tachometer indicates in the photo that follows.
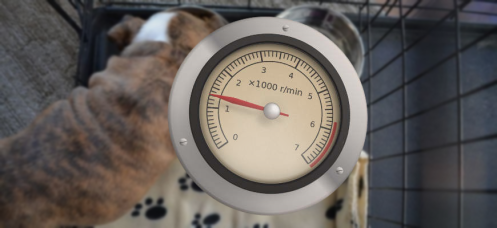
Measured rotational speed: 1300 rpm
